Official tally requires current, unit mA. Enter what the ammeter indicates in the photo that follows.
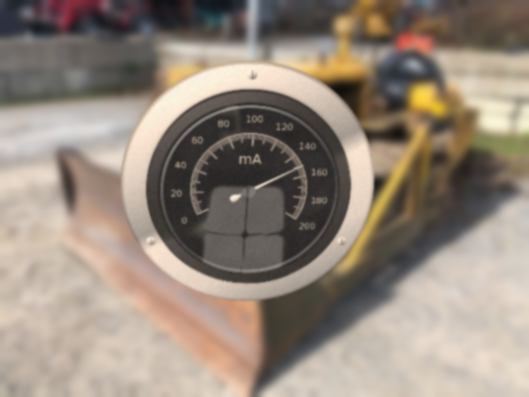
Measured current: 150 mA
